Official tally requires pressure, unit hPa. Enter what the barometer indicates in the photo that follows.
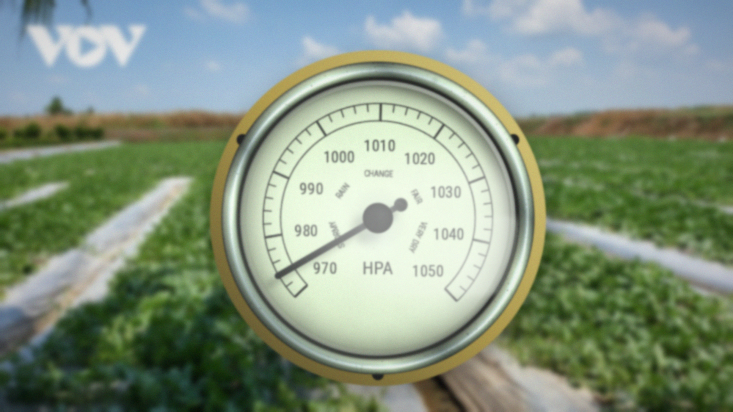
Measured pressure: 974 hPa
